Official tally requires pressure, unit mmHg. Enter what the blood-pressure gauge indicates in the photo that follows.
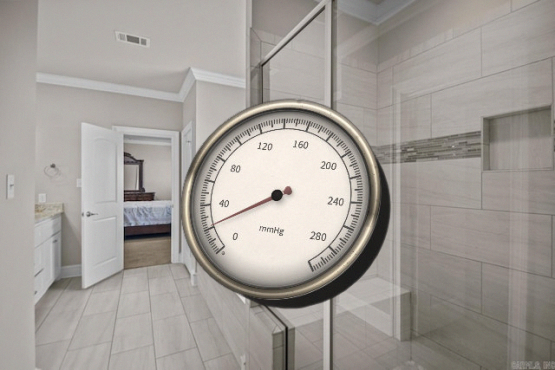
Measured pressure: 20 mmHg
